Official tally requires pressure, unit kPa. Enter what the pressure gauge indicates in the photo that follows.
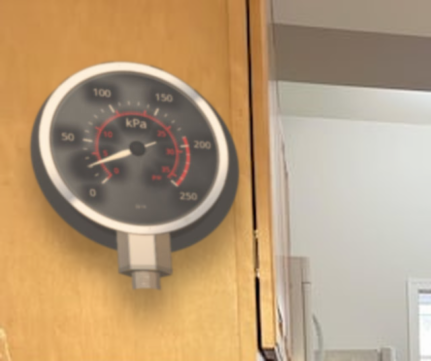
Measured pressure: 20 kPa
